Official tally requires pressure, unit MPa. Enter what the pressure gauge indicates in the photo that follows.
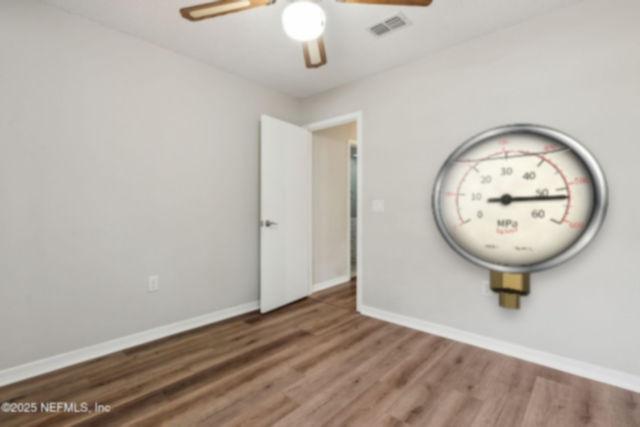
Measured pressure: 52.5 MPa
